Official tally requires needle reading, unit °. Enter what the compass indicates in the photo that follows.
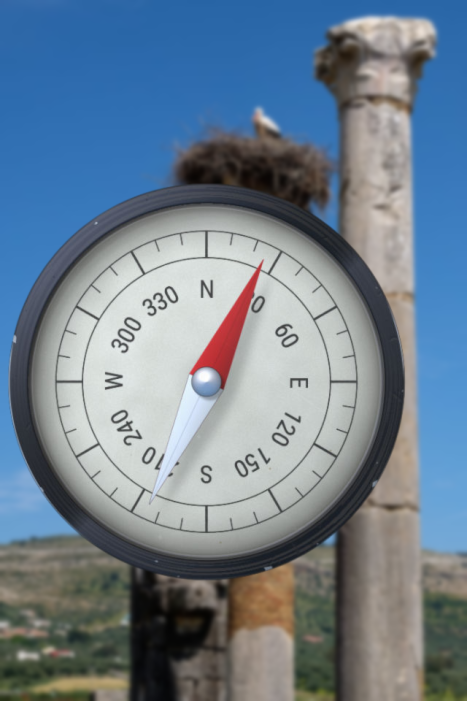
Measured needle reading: 25 °
